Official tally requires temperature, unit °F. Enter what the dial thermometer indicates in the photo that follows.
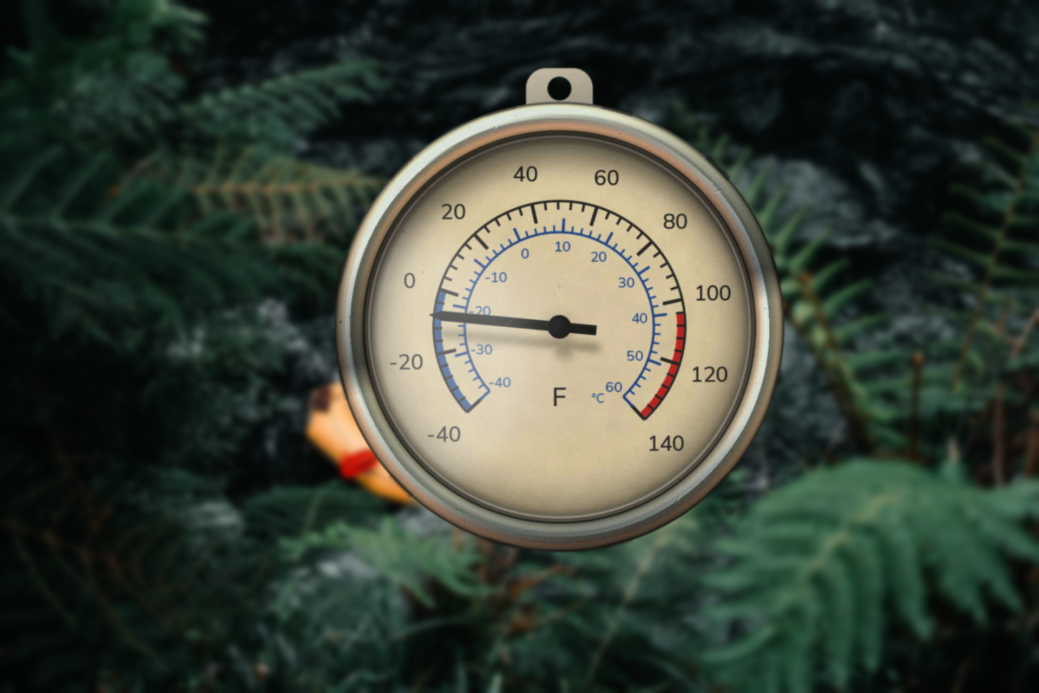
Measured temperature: -8 °F
